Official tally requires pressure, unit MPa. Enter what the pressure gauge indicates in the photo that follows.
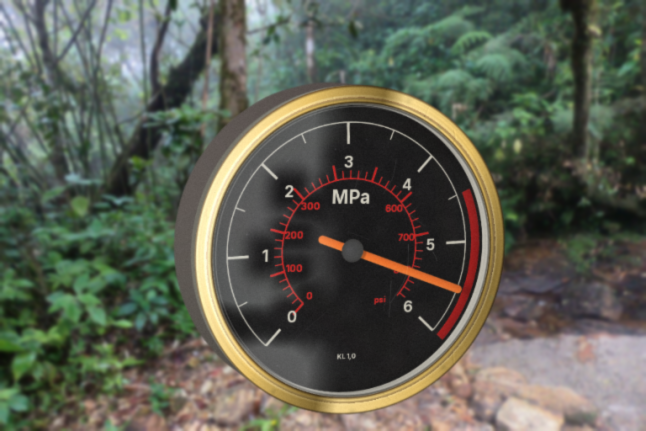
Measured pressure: 5.5 MPa
